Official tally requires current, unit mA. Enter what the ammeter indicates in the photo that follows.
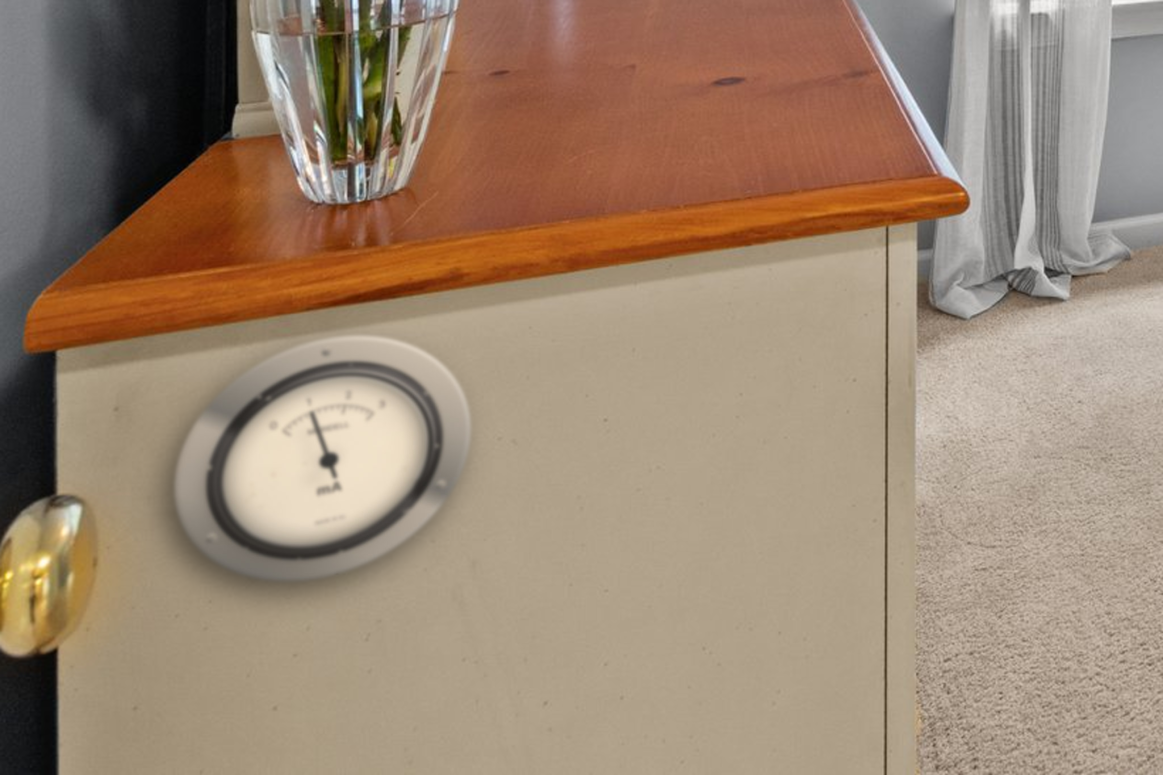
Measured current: 1 mA
